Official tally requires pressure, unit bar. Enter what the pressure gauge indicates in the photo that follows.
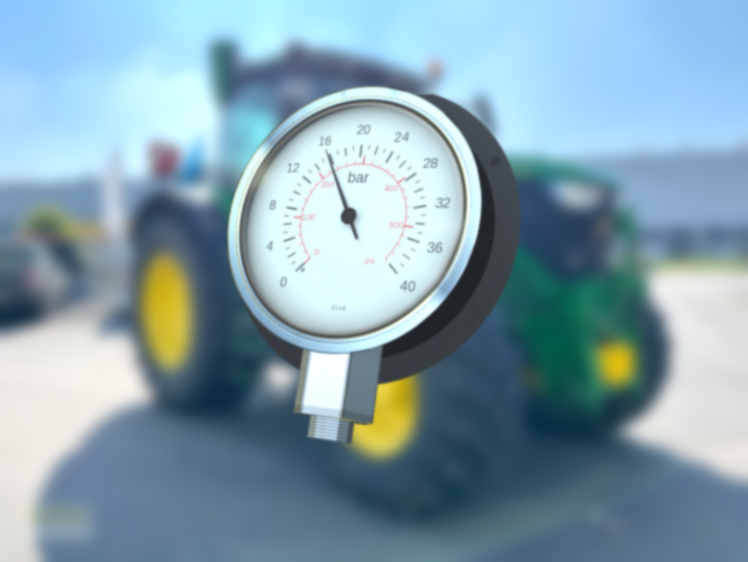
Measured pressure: 16 bar
